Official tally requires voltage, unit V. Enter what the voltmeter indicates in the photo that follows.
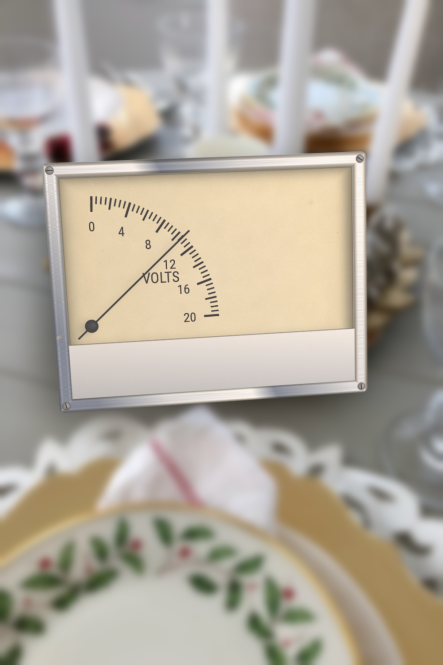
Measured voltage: 10.5 V
